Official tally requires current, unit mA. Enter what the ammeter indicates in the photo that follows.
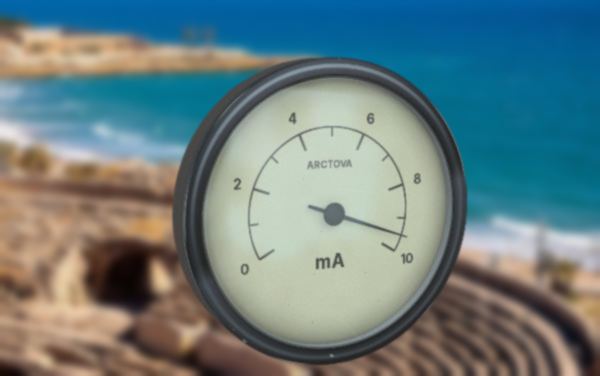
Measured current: 9.5 mA
